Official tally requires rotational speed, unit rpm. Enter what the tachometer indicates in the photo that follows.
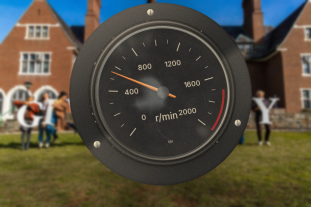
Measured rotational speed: 550 rpm
